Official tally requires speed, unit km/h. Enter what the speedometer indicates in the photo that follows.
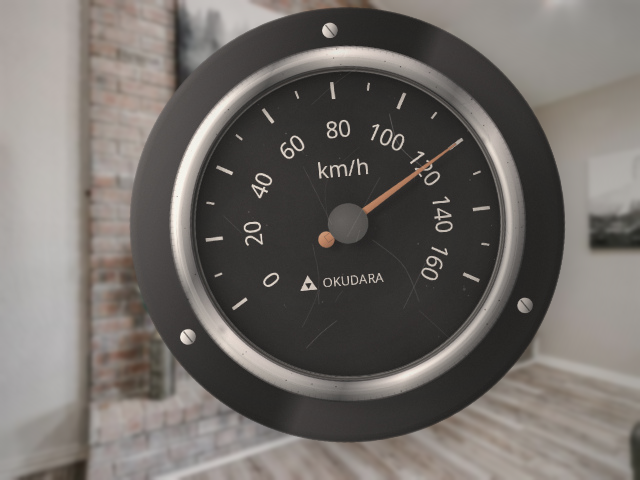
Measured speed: 120 km/h
